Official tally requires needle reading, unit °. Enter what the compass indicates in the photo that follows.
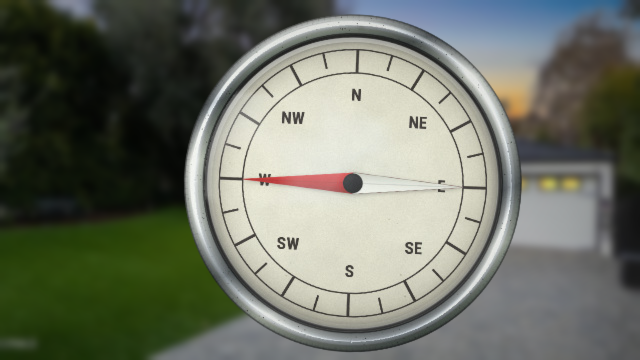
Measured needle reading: 270 °
